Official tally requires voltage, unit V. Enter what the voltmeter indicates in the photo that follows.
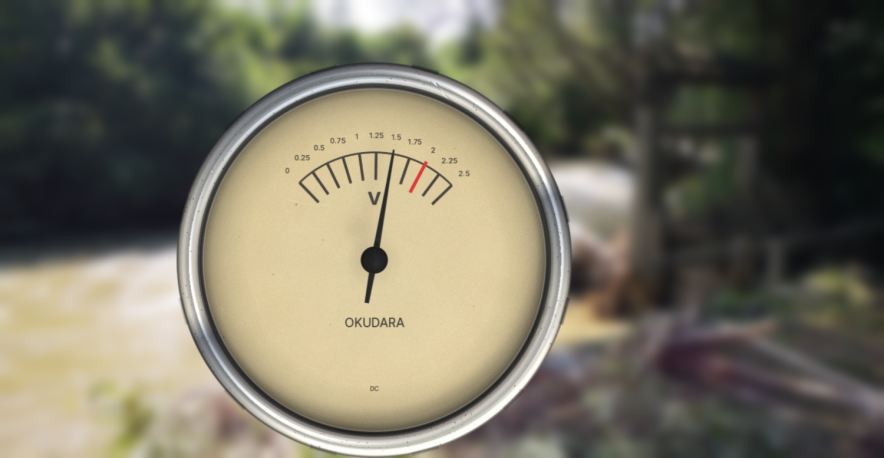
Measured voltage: 1.5 V
